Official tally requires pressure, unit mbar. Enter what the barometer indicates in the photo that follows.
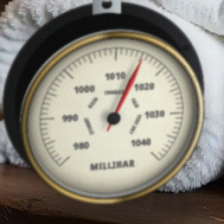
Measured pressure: 1015 mbar
